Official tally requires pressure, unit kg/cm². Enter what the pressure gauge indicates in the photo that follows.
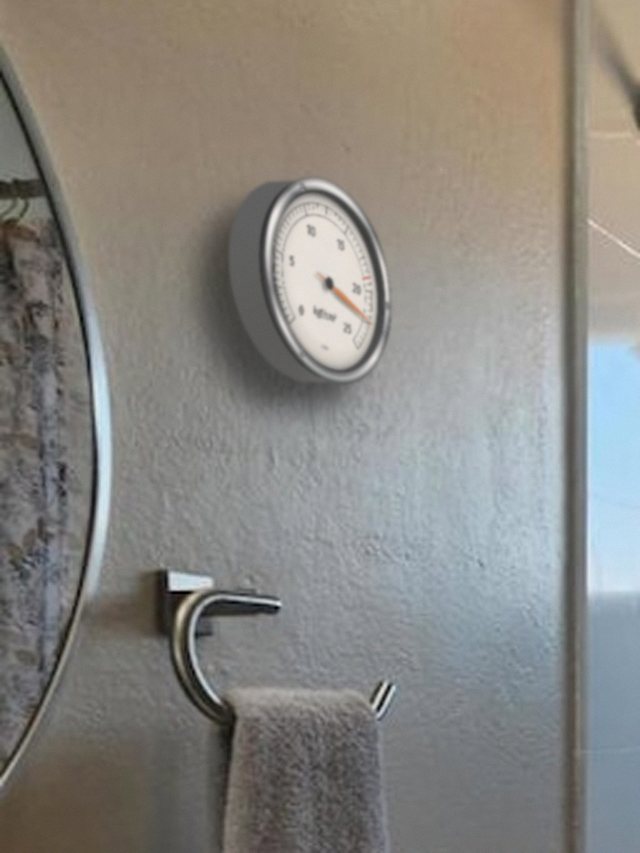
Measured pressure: 22.5 kg/cm²
